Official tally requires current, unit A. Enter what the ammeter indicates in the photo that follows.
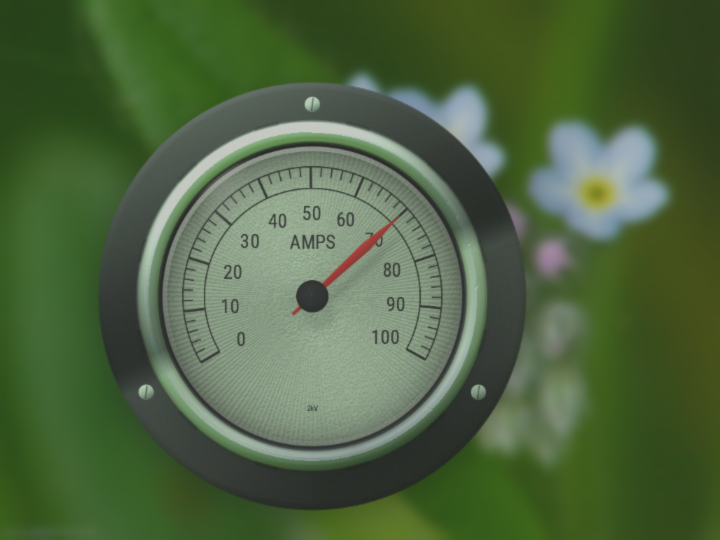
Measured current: 70 A
